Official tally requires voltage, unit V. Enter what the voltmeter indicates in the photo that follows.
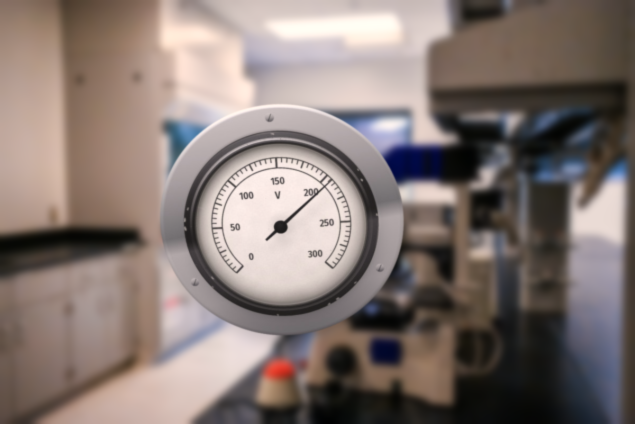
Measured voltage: 205 V
